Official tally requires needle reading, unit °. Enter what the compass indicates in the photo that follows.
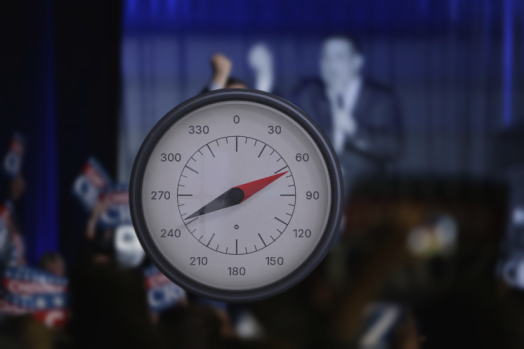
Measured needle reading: 65 °
